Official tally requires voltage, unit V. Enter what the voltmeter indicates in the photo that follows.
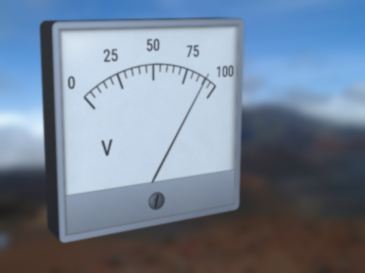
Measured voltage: 90 V
